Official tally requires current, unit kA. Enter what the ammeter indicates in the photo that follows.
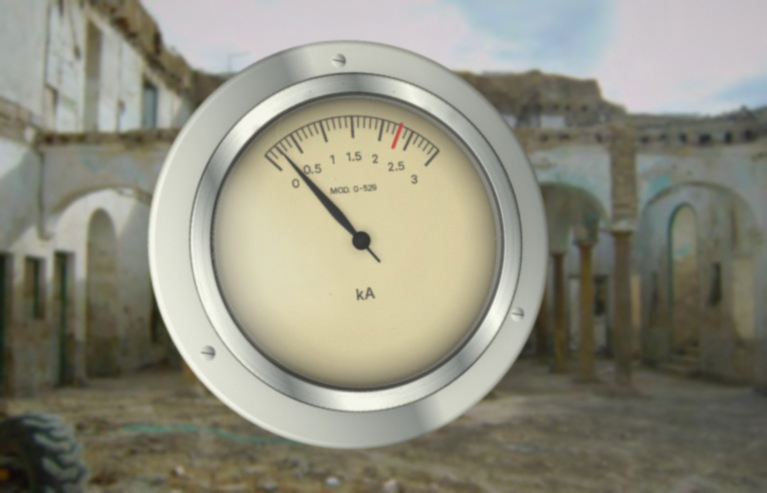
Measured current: 0.2 kA
